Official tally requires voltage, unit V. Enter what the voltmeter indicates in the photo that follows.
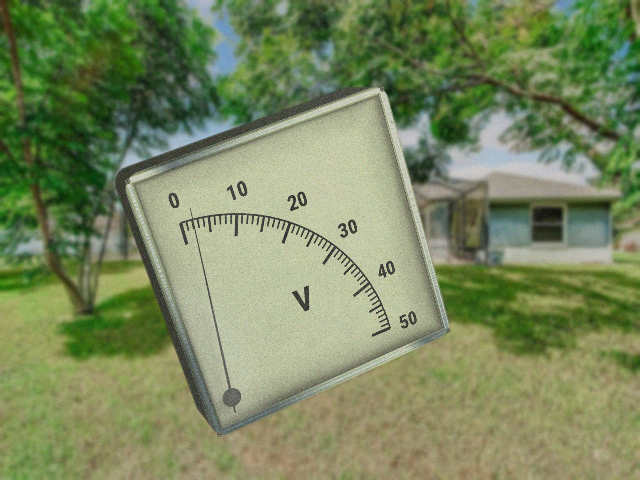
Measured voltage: 2 V
